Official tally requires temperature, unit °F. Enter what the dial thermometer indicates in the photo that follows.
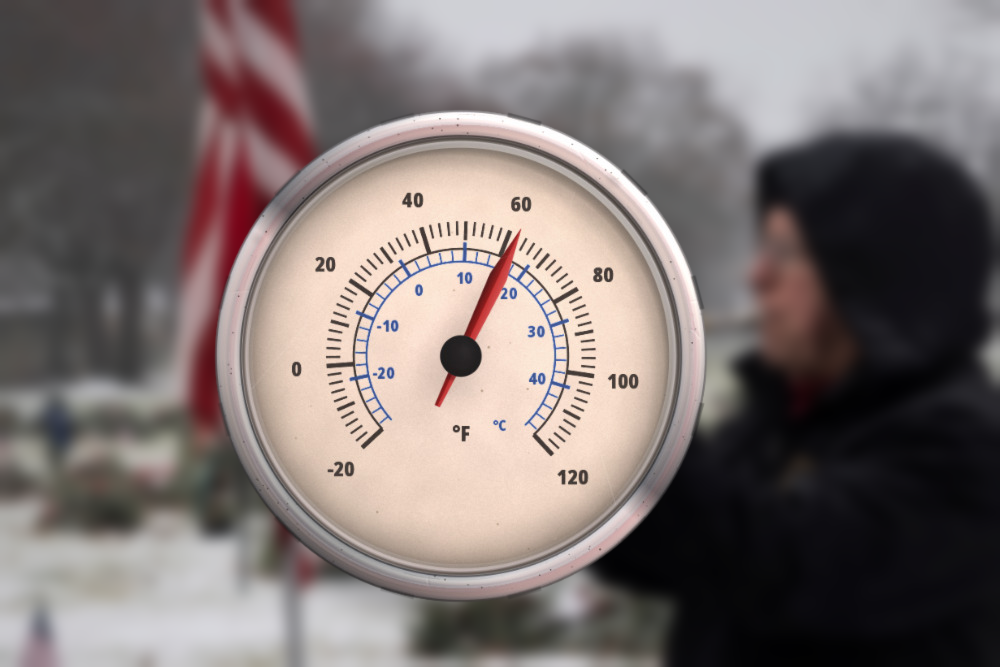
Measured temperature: 62 °F
